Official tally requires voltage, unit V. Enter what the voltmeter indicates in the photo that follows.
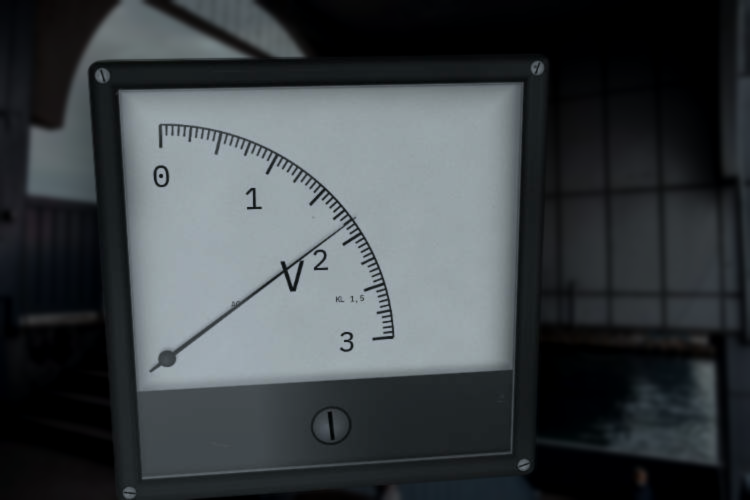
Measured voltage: 1.85 V
